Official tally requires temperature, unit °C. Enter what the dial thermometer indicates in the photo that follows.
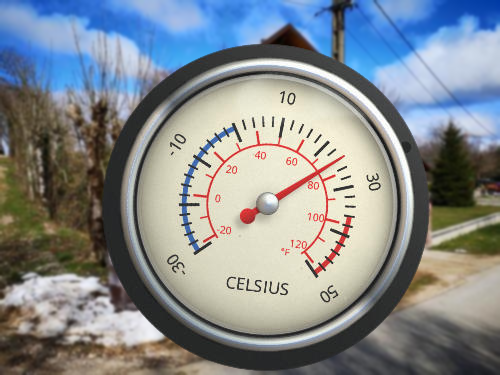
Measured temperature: 24 °C
